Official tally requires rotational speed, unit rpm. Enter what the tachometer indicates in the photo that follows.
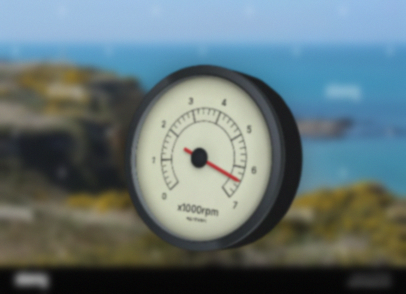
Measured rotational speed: 6400 rpm
